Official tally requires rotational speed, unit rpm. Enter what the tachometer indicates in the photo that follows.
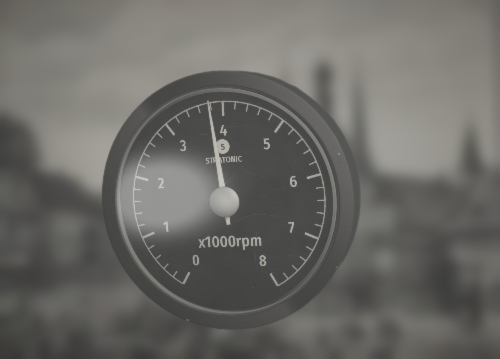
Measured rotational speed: 3800 rpm
